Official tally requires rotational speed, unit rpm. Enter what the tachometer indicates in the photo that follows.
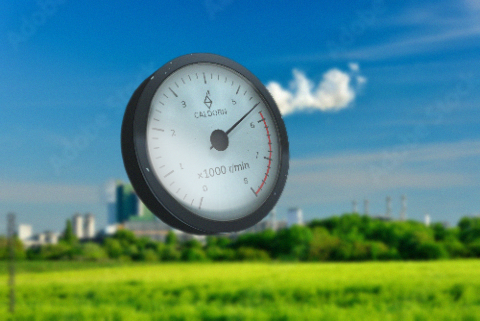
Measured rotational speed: 5600 rpm
